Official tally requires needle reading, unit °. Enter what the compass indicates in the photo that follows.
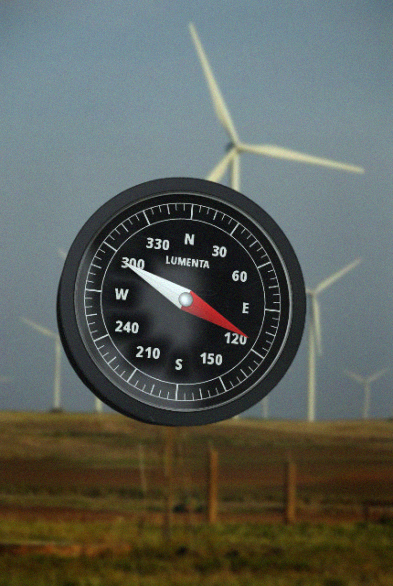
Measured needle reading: 115 °
